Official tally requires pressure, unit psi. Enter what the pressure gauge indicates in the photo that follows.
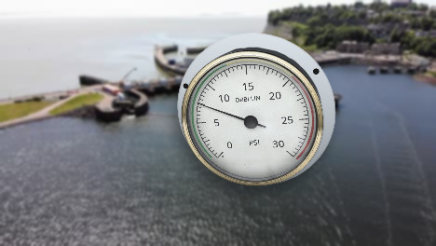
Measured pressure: 7.5 psi
